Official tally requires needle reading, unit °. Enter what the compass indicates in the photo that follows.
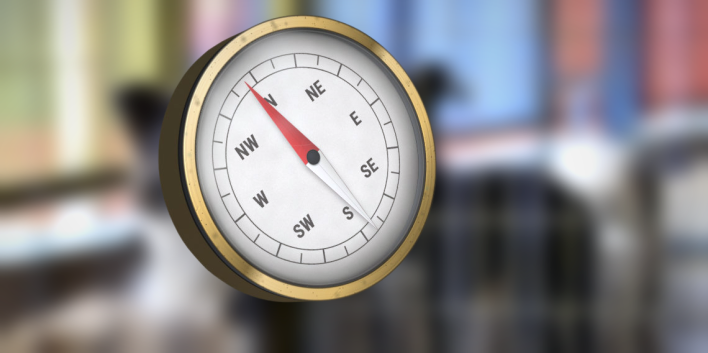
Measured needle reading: 352.5 °
